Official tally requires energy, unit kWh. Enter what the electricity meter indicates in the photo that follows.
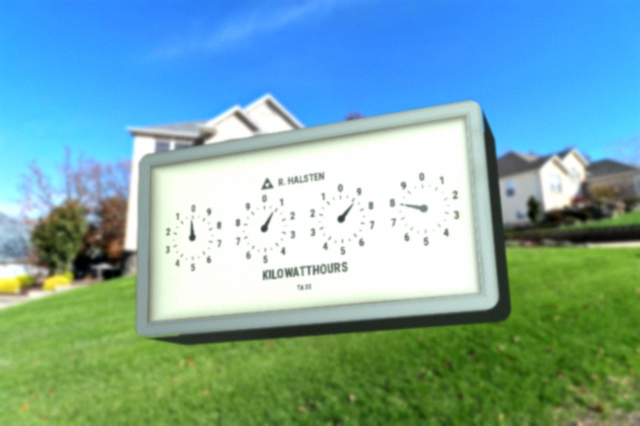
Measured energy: 88 kWh
